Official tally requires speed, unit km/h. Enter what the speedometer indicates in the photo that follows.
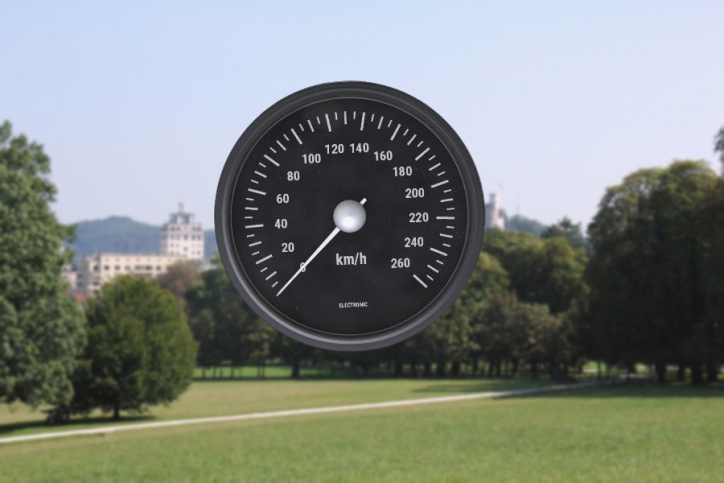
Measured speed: 0 km/h
